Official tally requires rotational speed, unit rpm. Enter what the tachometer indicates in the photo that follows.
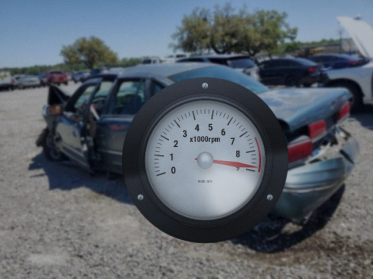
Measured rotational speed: 8800 rpm
